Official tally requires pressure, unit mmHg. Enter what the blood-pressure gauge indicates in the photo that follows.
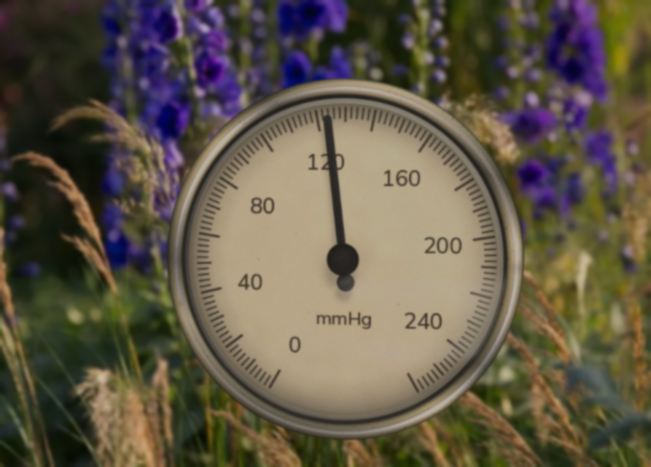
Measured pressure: 124 mmHg
